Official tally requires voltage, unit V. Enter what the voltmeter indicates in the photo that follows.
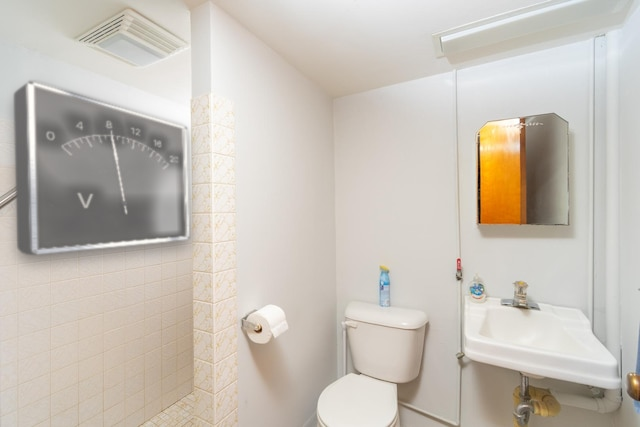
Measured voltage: 8 V
